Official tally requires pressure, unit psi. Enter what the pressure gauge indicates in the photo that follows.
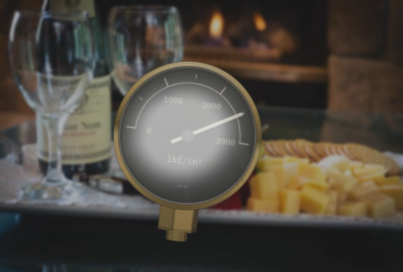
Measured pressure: 2500 psi
